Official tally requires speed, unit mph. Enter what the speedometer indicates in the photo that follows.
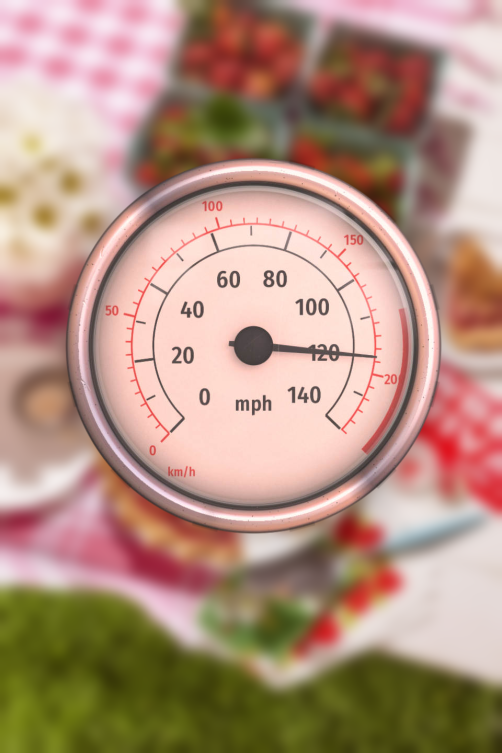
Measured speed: 120 mph
